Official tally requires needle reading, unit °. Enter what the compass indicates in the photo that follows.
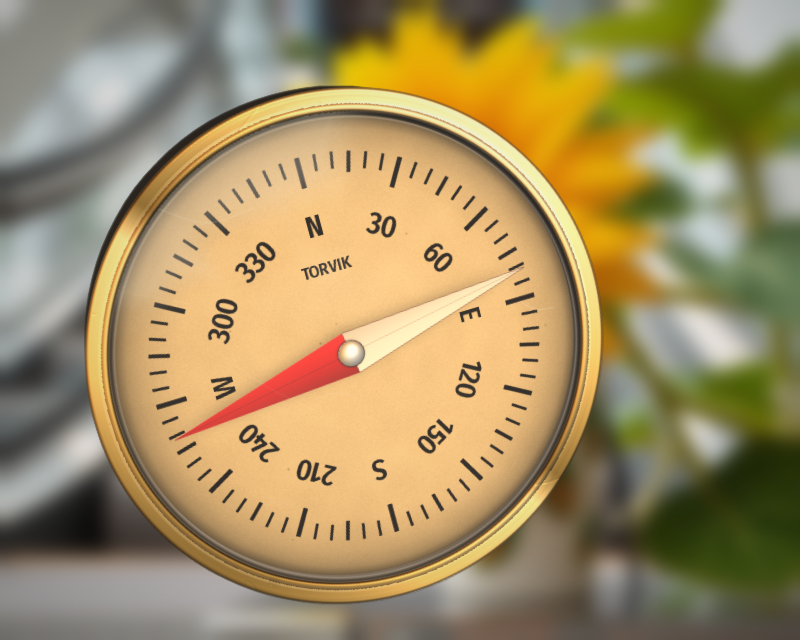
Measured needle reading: 260 °
